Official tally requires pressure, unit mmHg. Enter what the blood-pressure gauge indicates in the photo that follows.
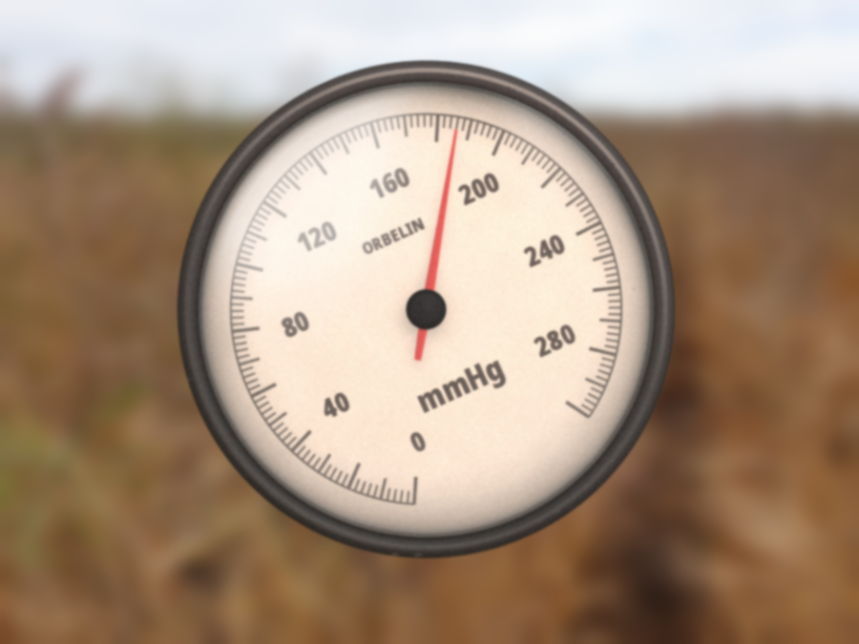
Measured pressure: 186 mmHg
